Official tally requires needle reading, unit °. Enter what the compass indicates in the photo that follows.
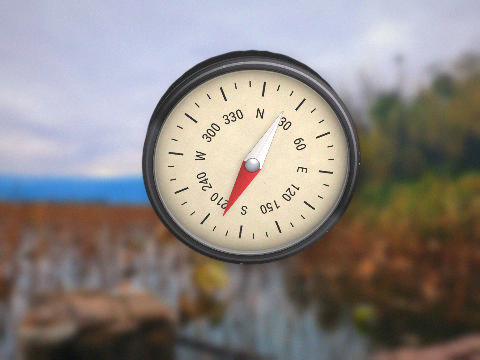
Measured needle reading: 200 °
